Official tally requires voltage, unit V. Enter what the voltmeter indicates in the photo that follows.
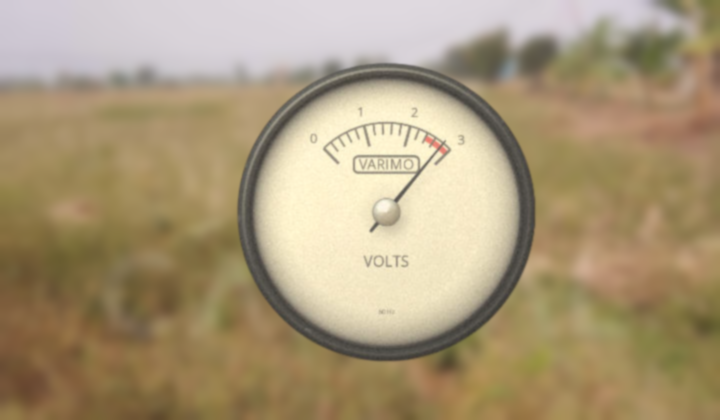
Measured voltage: 2.8 V
